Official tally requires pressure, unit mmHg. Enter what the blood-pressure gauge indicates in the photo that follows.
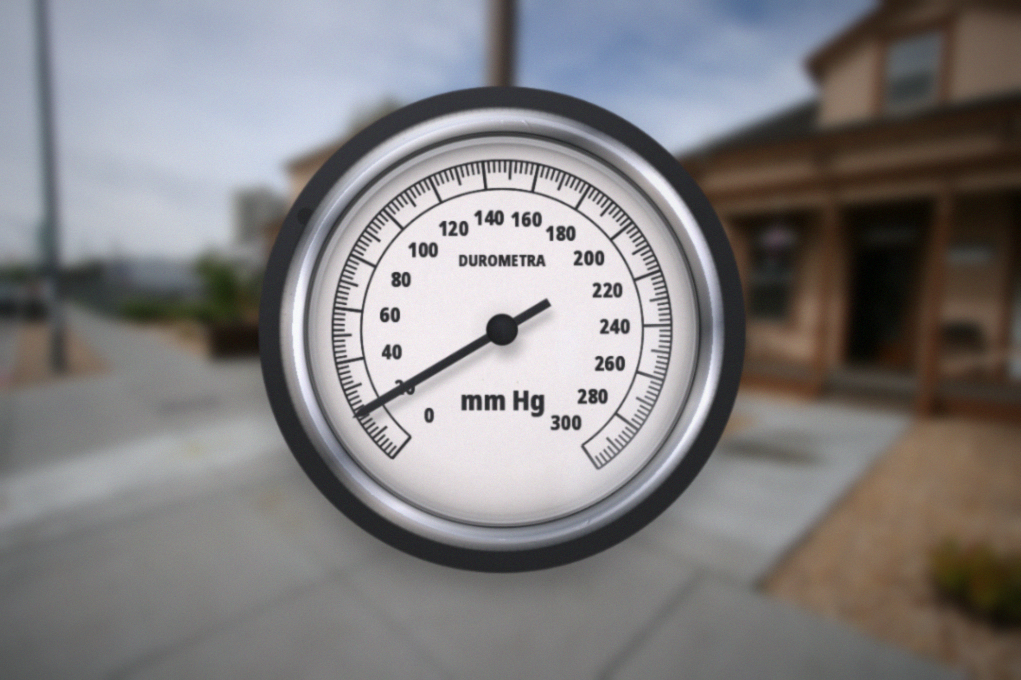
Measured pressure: 20 mmHg
